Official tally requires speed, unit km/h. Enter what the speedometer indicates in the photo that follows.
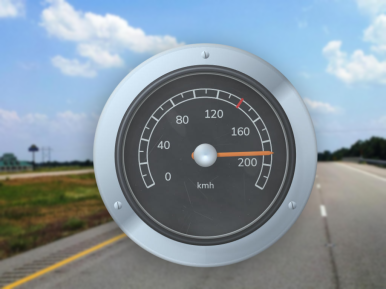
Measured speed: 190 km/h
